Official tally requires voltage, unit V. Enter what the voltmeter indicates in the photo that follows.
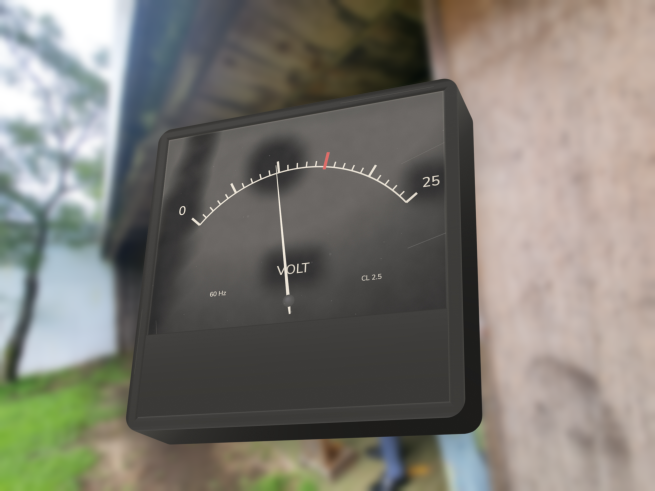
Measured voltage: 10 V
